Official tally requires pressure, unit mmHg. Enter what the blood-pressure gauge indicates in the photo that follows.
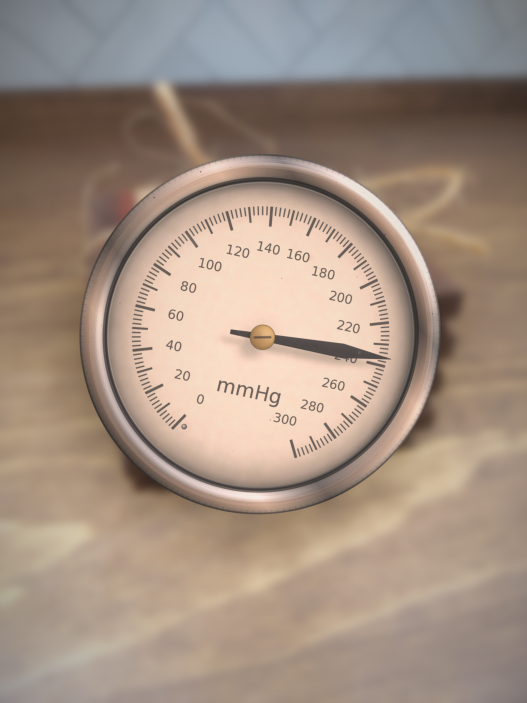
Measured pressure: 236 mmHg
